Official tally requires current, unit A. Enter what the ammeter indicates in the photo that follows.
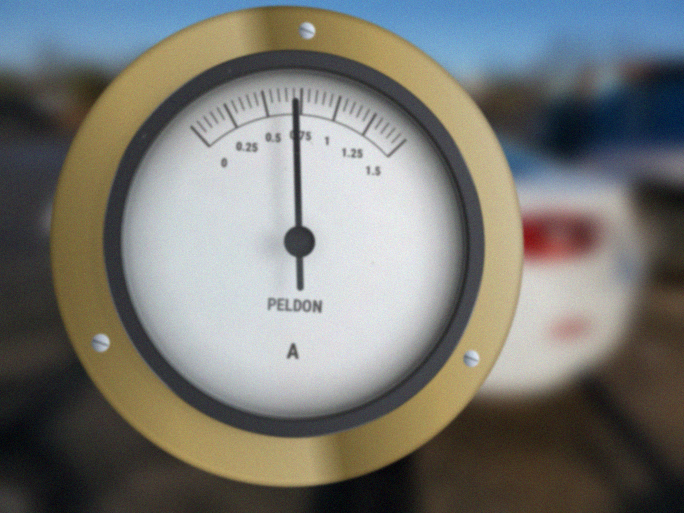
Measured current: 0.7 A
